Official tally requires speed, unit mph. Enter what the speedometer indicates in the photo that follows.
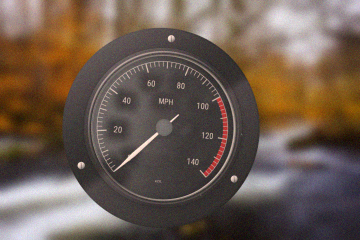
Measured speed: 0 mph
